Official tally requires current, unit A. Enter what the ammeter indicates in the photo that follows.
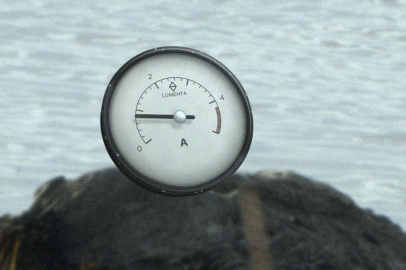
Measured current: 0.8 A
